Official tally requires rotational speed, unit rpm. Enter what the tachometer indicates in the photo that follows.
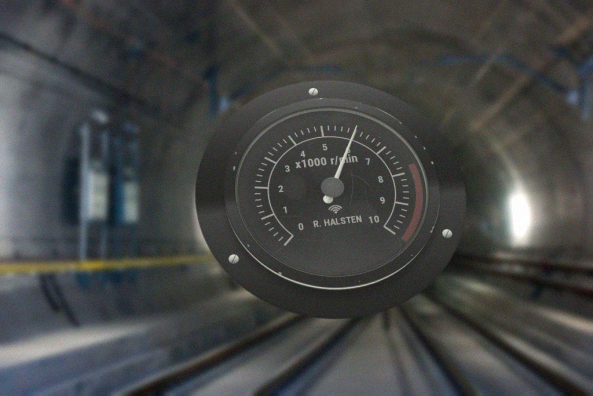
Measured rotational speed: 6000 rpm
